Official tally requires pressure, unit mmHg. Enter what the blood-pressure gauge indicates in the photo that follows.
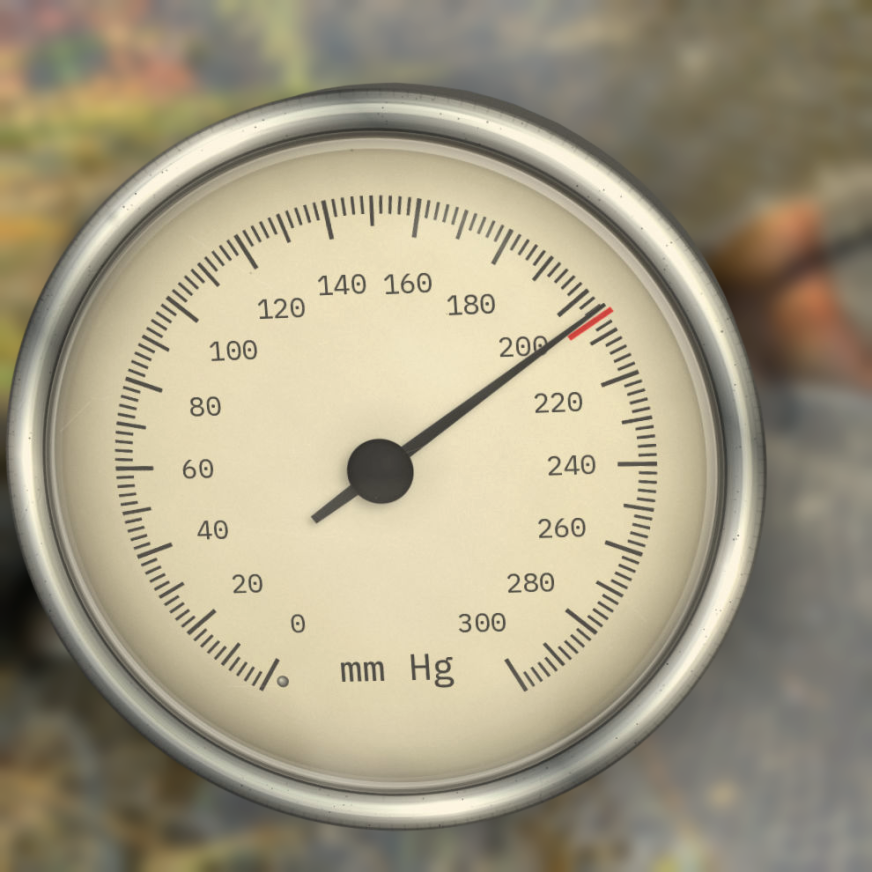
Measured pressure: 204 mmHg
